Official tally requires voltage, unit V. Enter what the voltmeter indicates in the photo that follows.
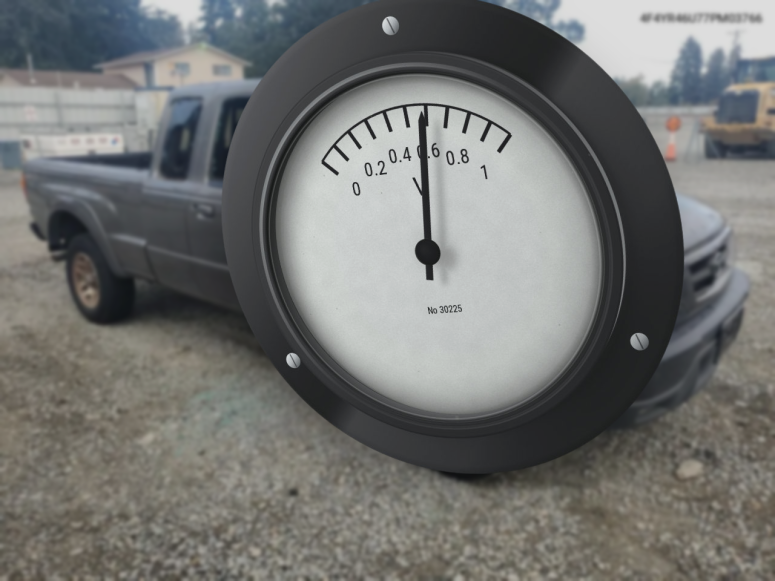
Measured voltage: 0.6 V
